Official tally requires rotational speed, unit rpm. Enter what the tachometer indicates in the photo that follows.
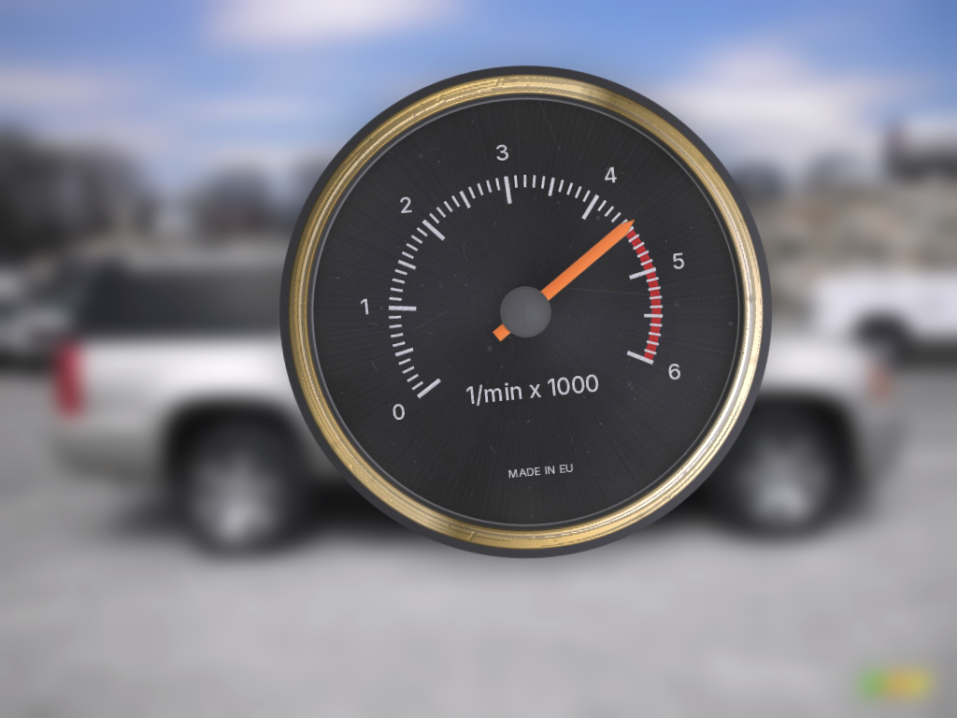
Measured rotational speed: 4450 rpm
